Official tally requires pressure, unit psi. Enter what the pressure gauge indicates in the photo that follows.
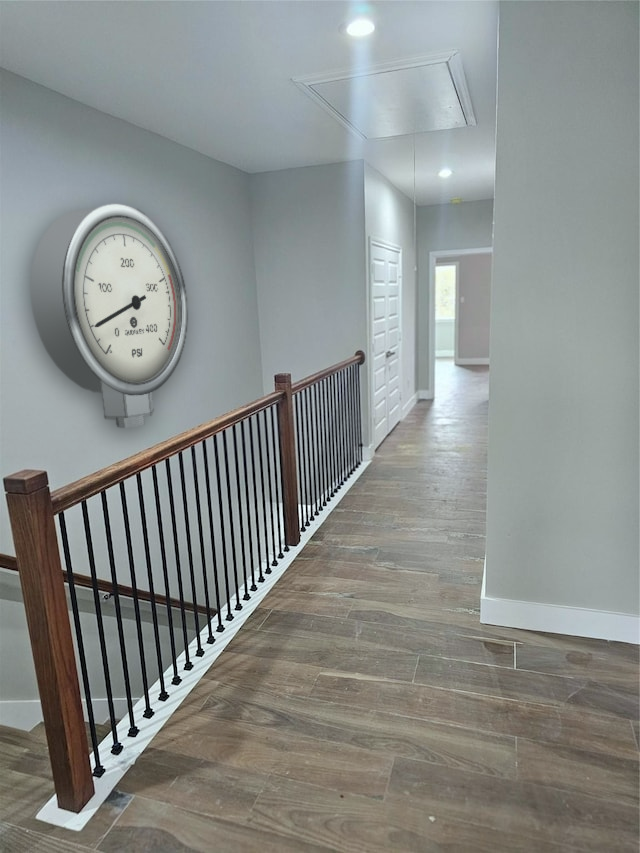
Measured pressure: 40 psi
